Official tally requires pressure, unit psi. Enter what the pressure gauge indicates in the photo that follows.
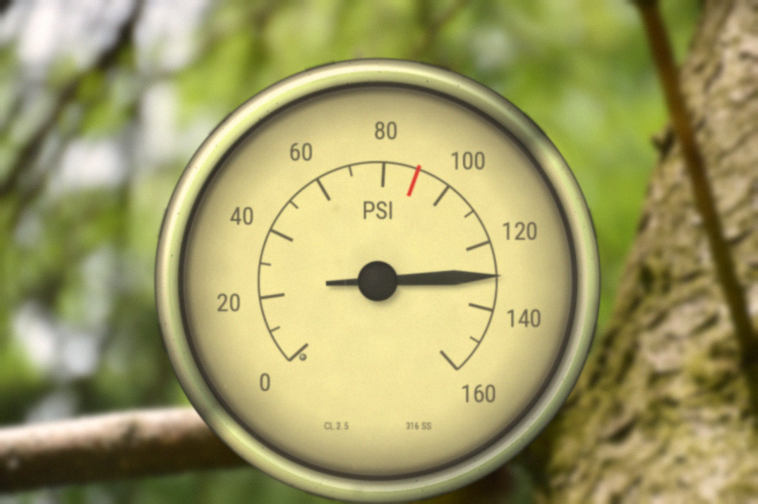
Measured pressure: 130 psi
